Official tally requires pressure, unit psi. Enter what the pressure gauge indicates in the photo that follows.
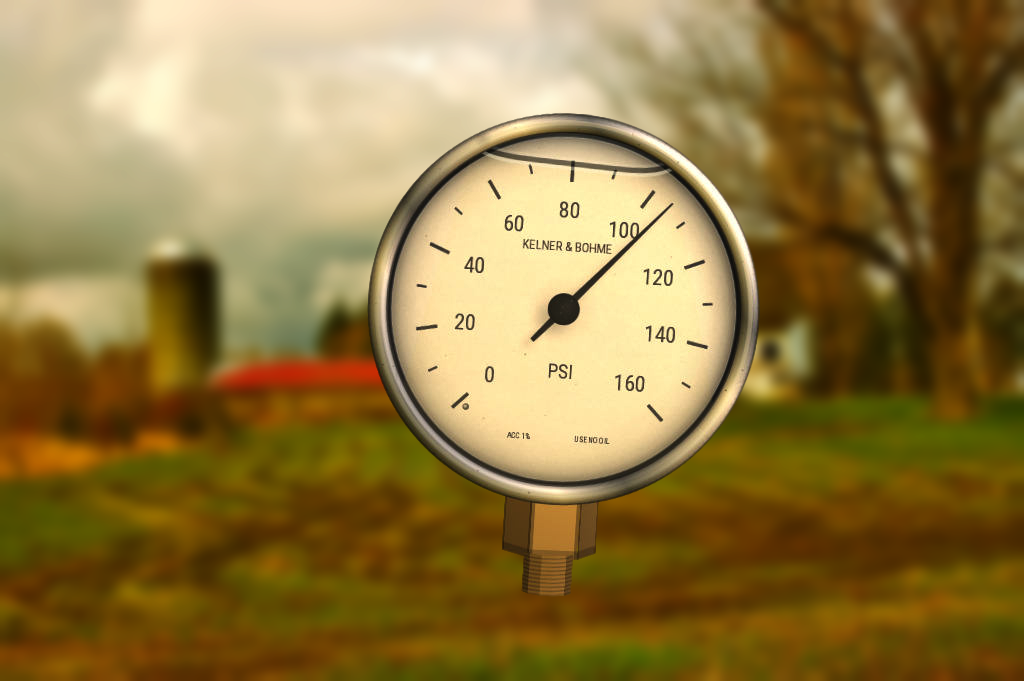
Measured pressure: 105 psi
